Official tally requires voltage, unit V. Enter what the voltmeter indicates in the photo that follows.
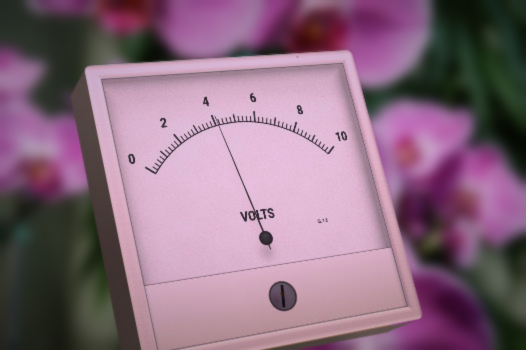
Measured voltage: 4 V
